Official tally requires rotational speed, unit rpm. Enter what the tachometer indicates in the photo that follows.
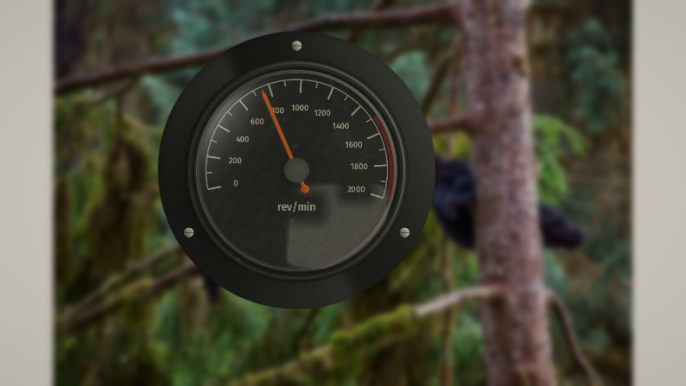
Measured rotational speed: 750 rpm
